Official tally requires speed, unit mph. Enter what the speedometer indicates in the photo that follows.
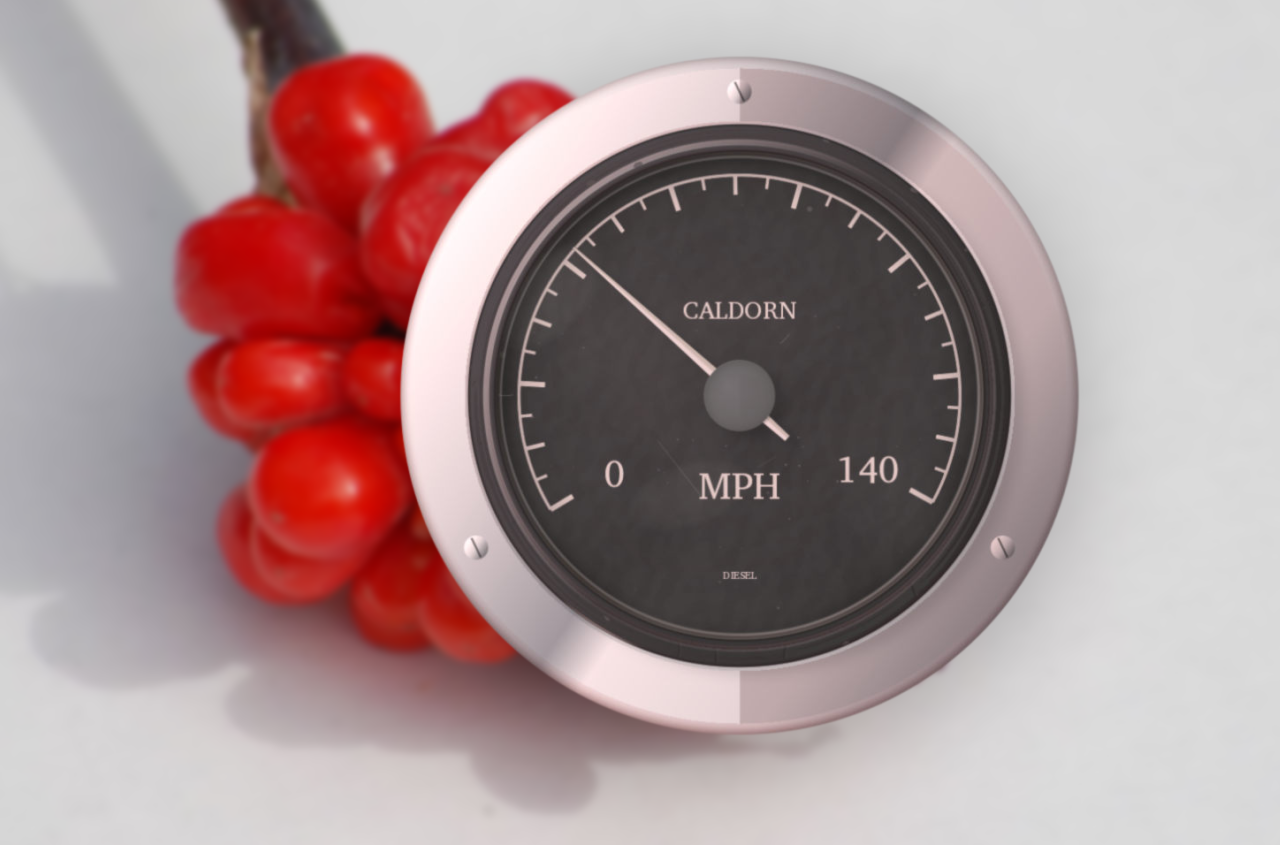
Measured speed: 42.5 mph
